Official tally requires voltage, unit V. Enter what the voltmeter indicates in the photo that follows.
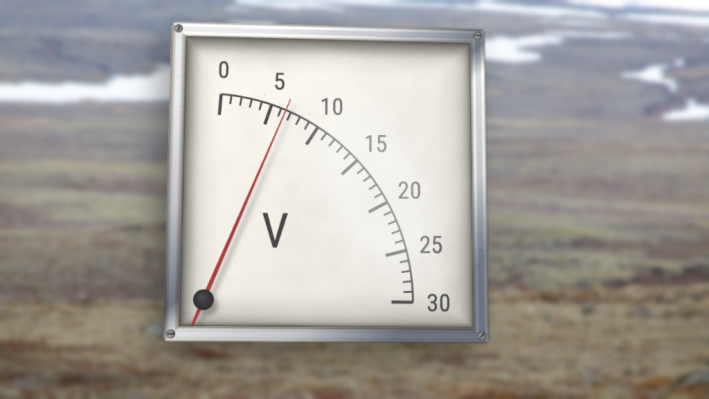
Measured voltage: 6.5 V
